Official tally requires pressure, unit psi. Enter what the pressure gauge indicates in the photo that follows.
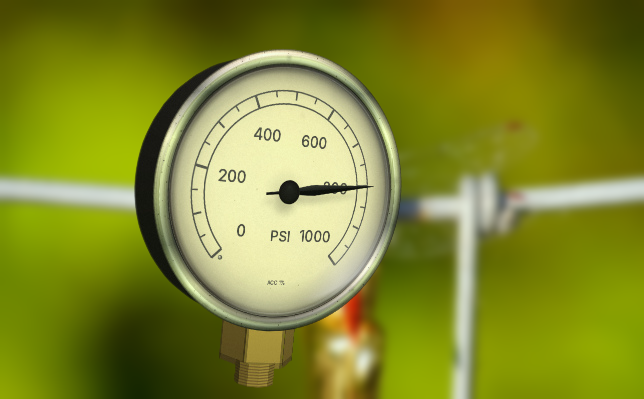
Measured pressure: 800 psi
